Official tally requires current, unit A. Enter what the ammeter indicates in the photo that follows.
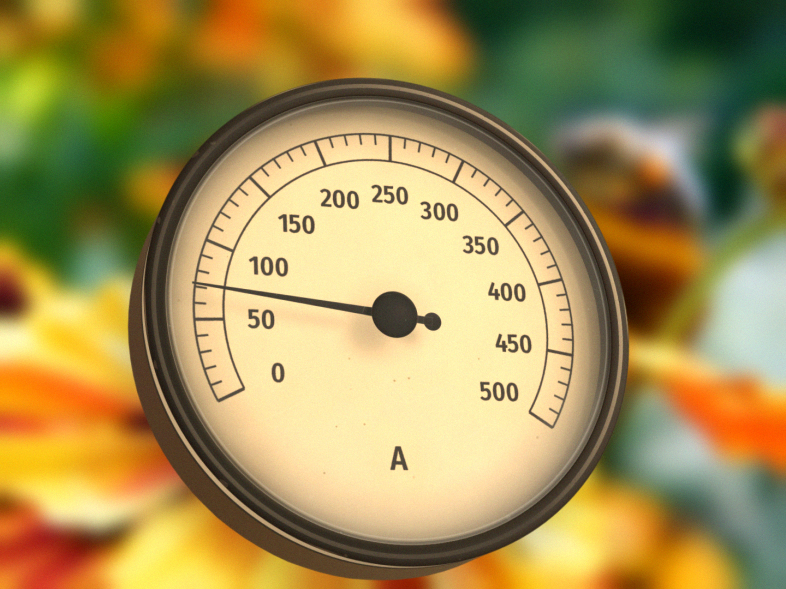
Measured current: 70 A
